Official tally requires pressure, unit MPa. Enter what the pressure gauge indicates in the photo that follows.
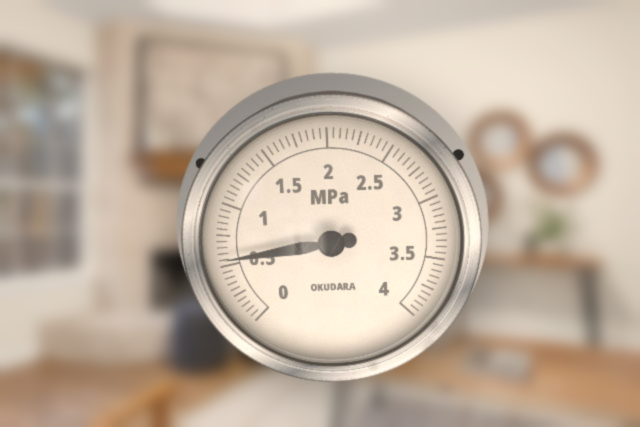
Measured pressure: 0.55 MPa
